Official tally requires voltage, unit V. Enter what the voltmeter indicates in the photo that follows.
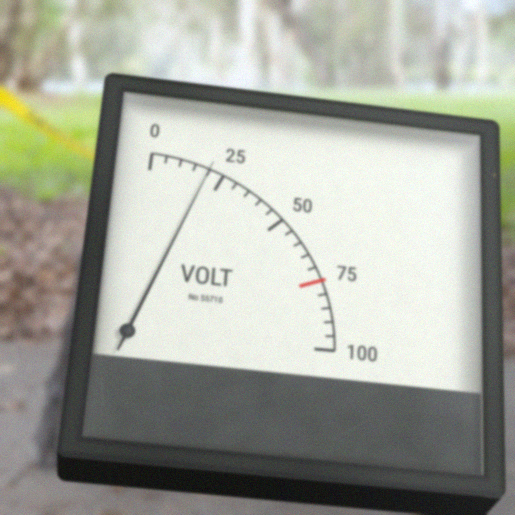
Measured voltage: 20 V
